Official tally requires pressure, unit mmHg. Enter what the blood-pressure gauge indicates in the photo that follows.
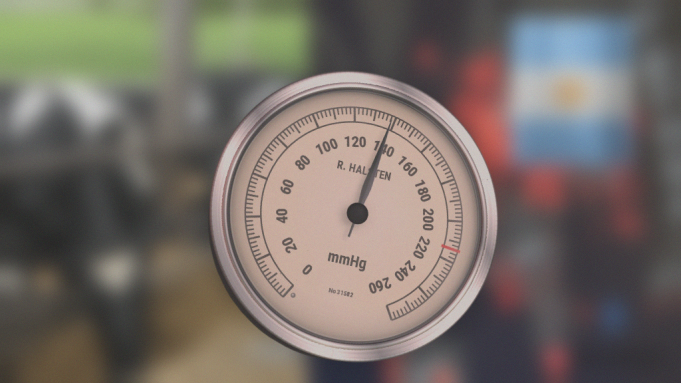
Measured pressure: 138 mmHg
